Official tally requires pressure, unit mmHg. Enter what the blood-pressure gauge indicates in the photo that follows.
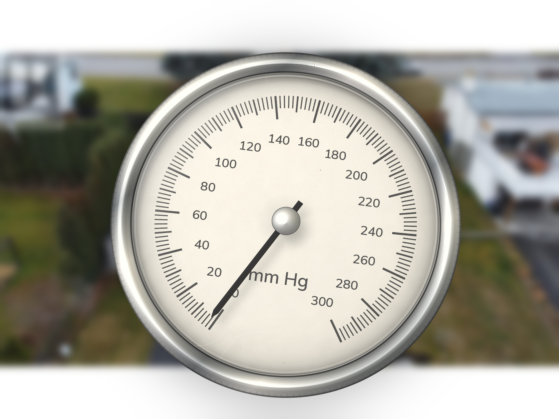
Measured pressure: 2 mmHg
